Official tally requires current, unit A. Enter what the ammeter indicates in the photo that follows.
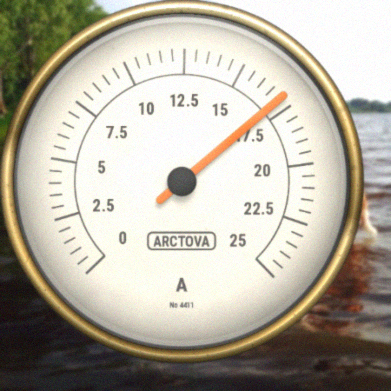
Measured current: 17 A
